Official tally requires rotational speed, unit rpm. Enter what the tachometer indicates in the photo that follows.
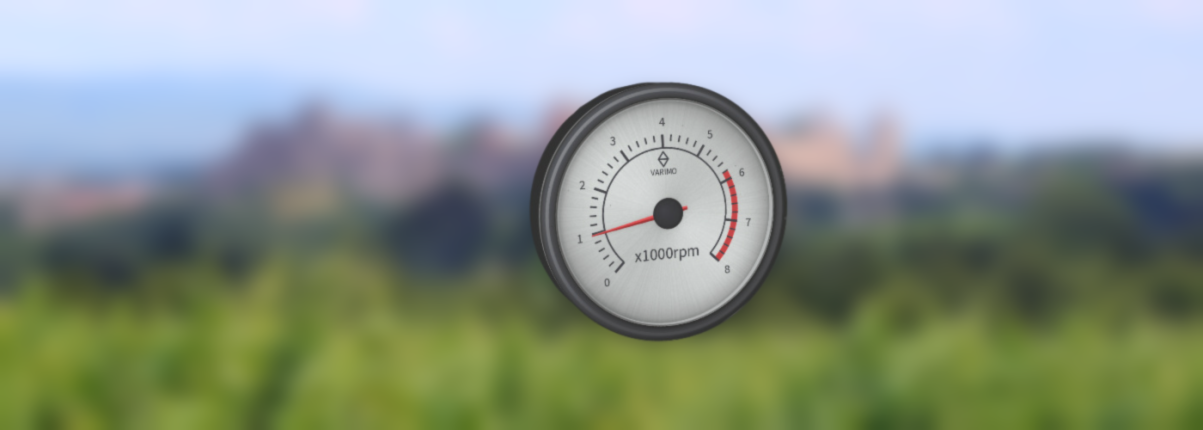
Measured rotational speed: 1000 rpm
